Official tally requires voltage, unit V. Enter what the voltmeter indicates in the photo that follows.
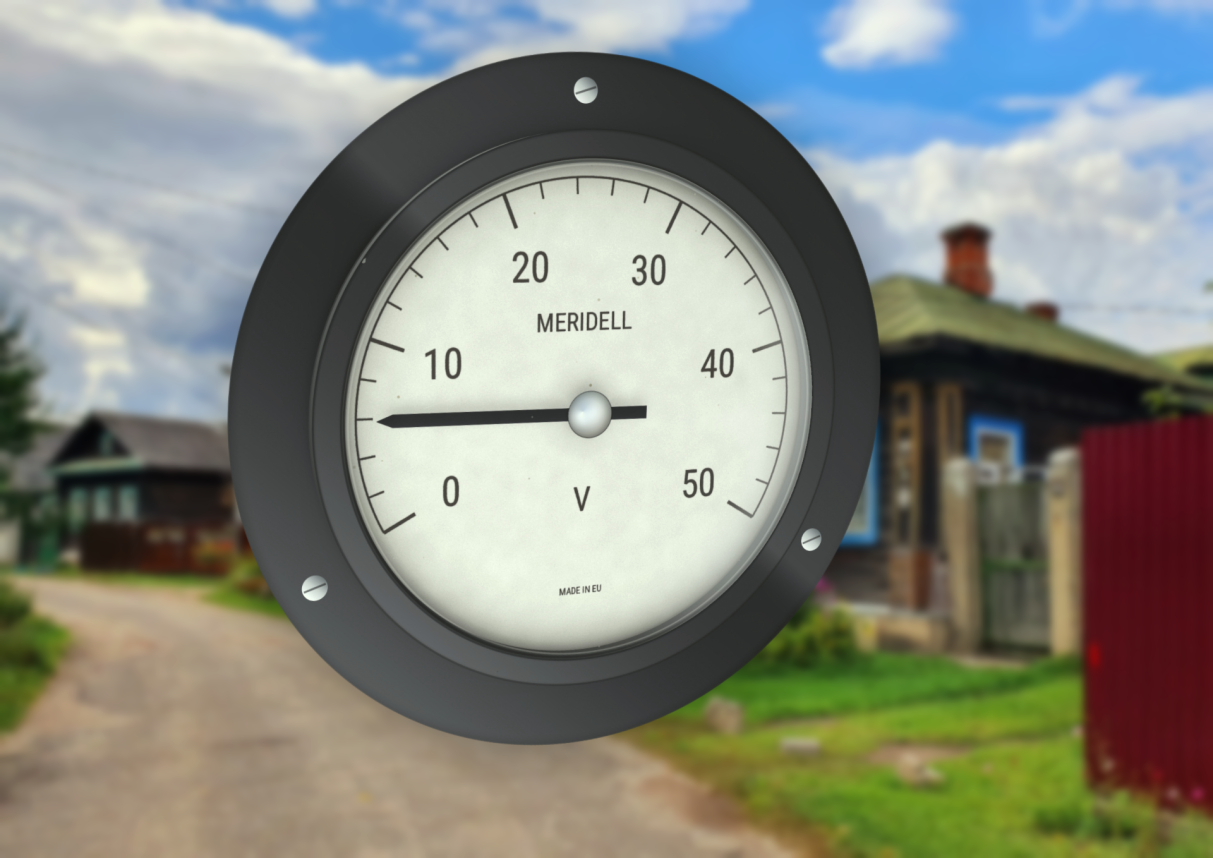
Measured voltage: 6 V
